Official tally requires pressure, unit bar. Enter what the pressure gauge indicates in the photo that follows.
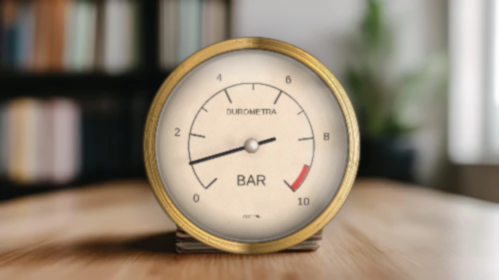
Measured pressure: 1 bar
